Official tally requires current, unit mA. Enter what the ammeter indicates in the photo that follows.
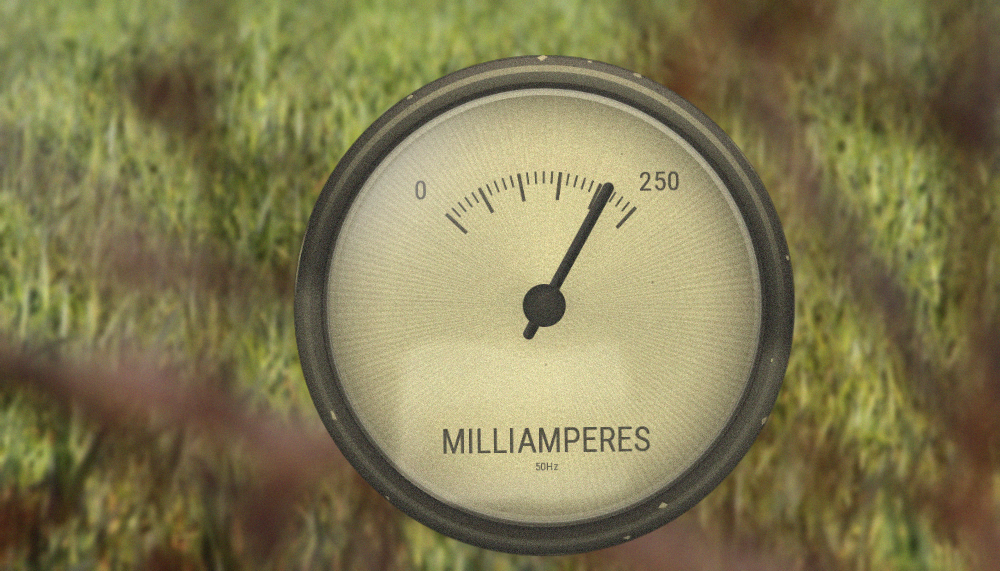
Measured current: 210 mA
